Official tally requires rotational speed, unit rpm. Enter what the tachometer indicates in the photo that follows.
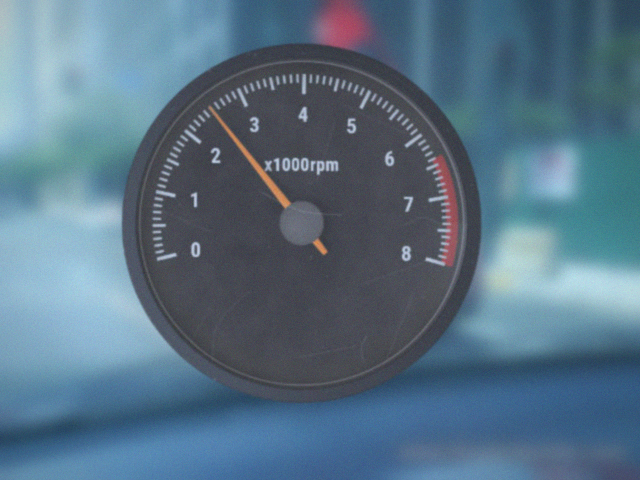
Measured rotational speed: 2500 rpm
